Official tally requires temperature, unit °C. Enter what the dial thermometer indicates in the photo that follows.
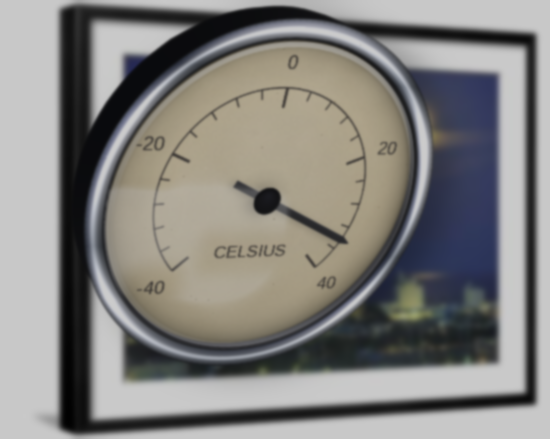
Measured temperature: 34 °C
